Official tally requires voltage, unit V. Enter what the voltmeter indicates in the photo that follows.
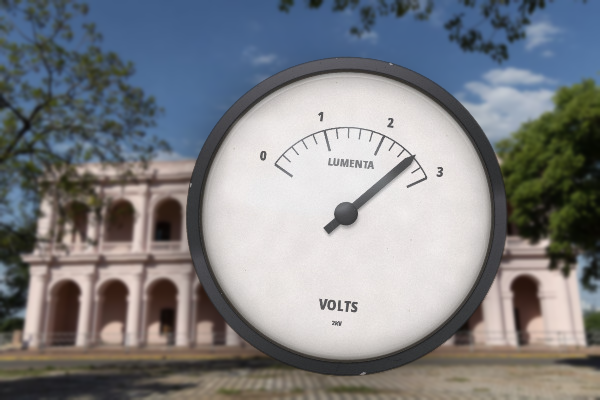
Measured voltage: 2.6 V
